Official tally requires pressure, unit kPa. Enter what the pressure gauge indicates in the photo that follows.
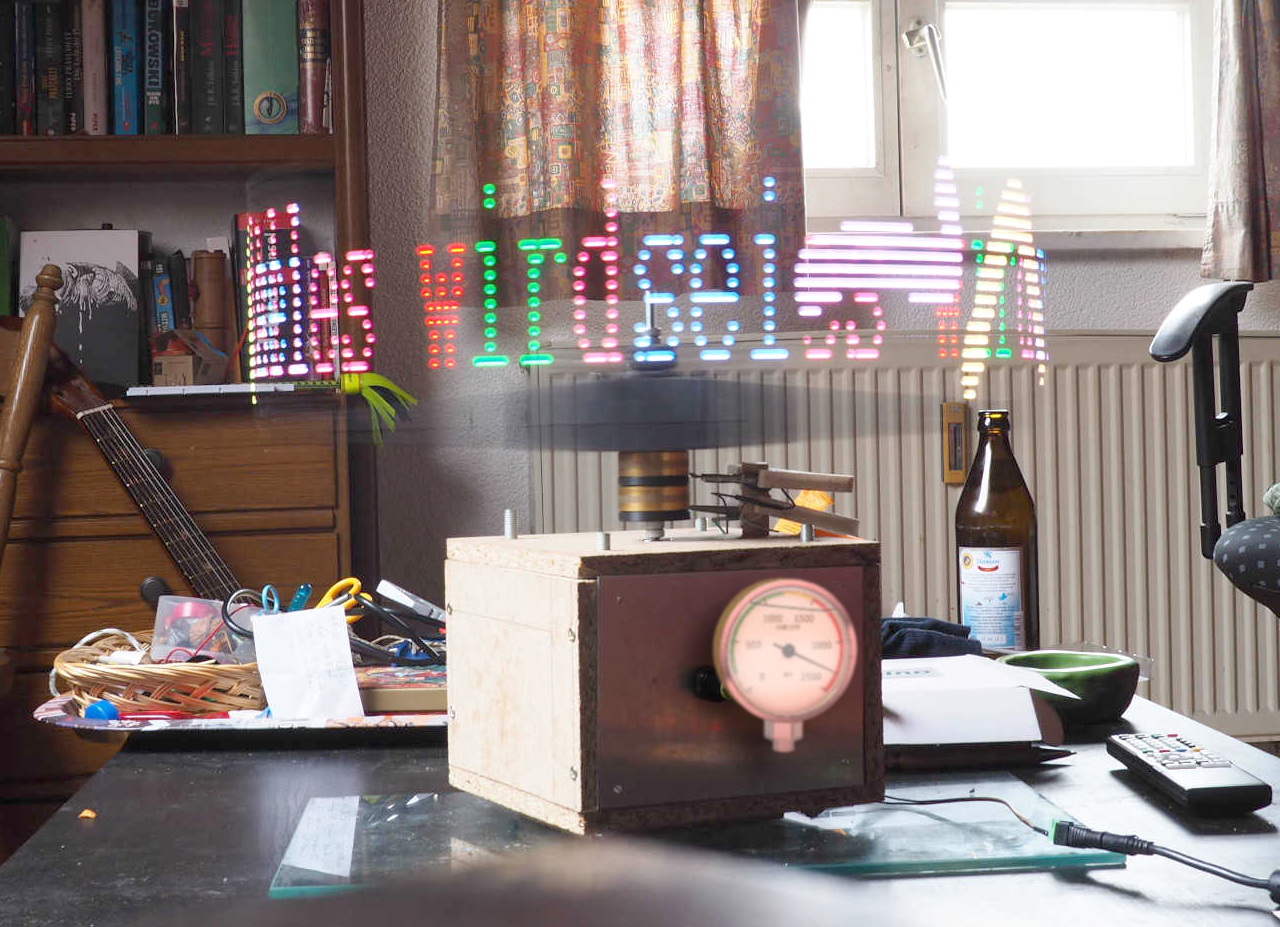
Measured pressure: 2300 kPa
